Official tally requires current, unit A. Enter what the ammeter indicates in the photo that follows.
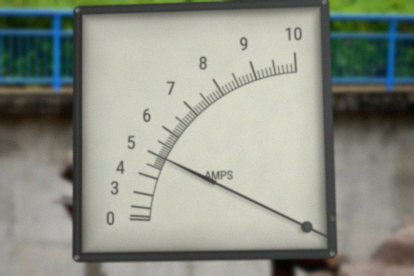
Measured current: 5 A
